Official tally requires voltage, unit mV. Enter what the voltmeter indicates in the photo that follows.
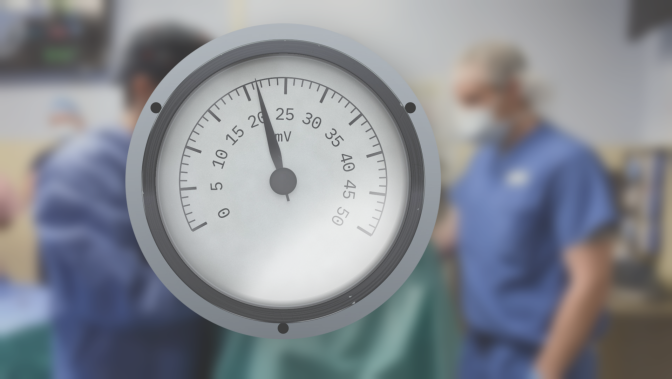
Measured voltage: 21.5 mV
